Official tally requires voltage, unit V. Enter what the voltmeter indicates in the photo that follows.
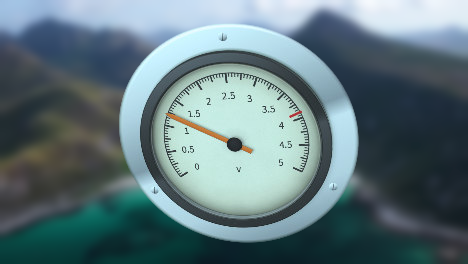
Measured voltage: 1.25 V
